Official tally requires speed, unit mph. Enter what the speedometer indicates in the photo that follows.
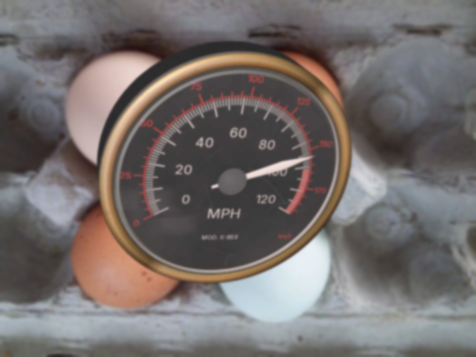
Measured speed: 95 mph
